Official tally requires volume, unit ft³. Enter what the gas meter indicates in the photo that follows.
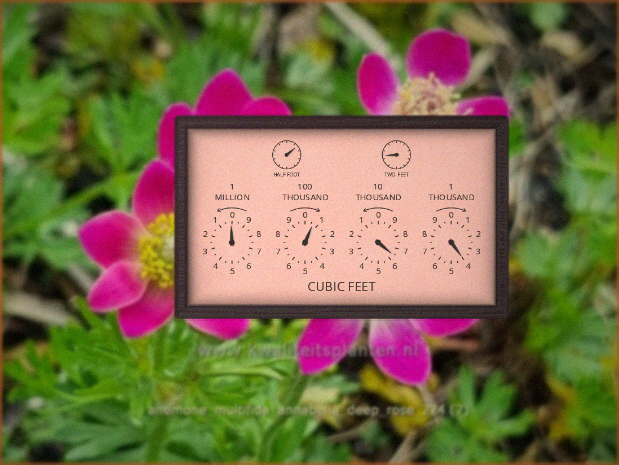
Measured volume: 6400 ft³
